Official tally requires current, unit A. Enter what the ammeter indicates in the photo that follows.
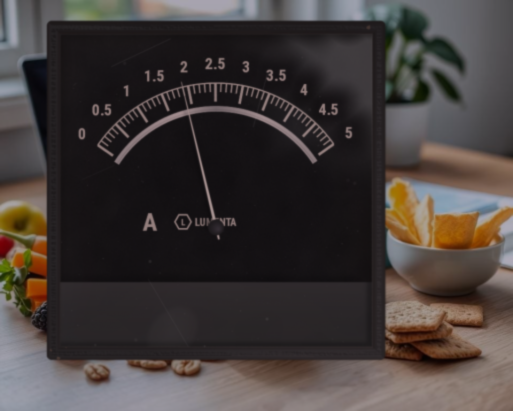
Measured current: 1.9 A
